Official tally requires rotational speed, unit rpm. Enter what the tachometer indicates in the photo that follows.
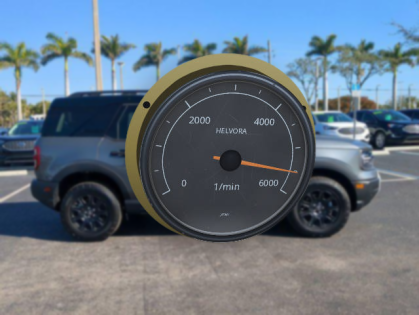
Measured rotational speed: 5500 rpm
